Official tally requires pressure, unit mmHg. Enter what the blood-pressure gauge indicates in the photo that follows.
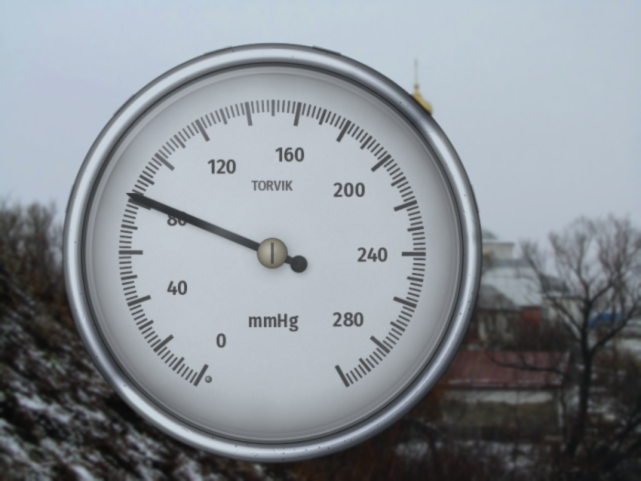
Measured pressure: 82 mmHg
